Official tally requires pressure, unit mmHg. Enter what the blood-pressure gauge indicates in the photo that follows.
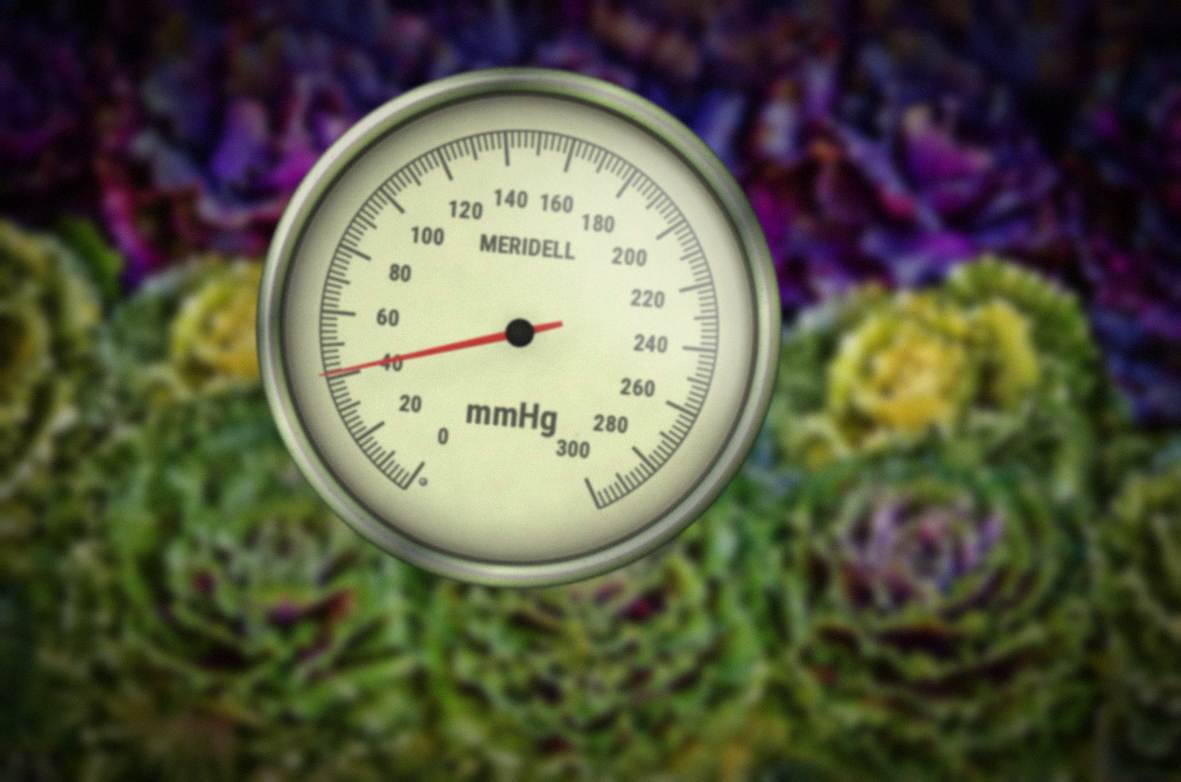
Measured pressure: 42 mmHg
